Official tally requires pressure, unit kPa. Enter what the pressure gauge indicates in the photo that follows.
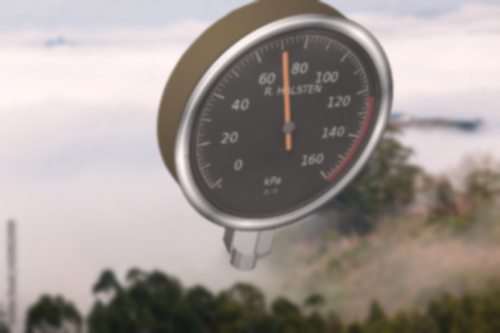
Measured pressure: 70 kPa
